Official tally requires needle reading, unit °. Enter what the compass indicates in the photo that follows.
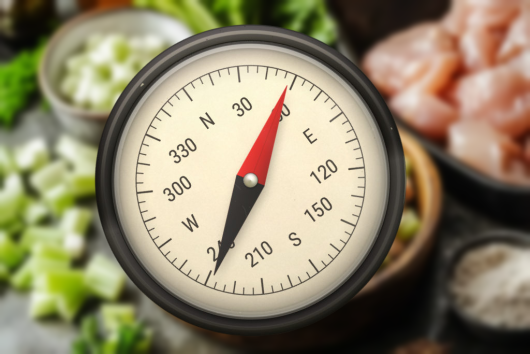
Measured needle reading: 57.5 °
